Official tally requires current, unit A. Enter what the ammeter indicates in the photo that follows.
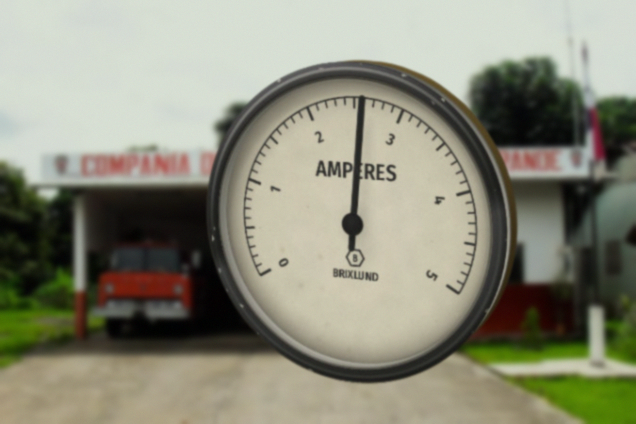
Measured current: 2.6 A
